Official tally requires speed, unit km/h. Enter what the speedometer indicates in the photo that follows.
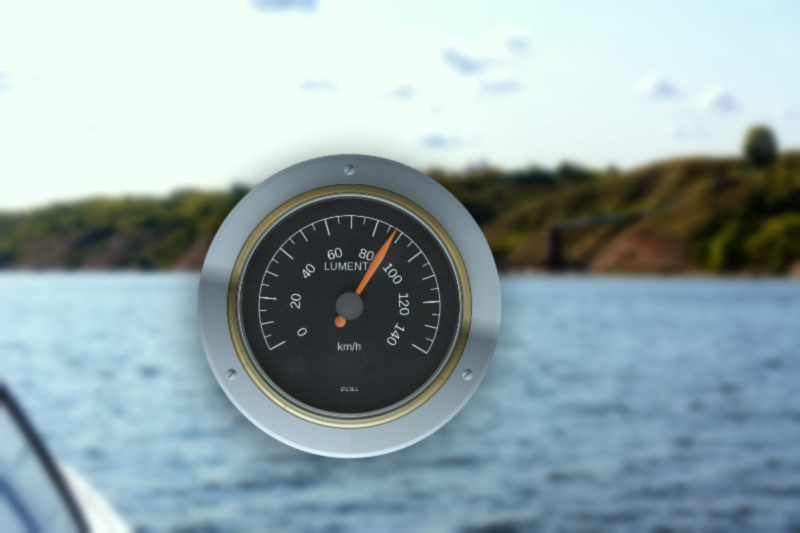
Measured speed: 87.5 km/h
